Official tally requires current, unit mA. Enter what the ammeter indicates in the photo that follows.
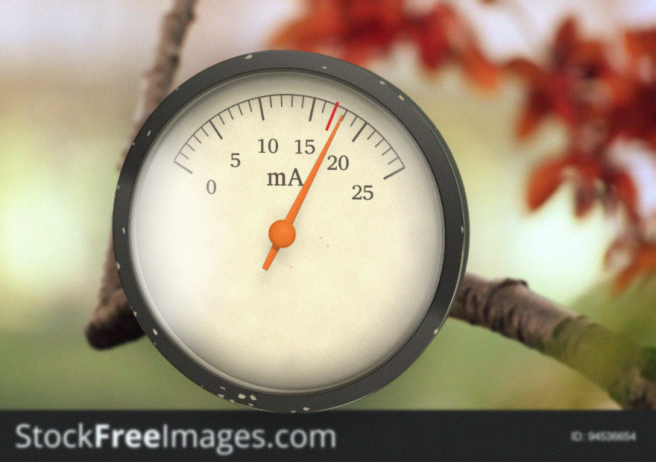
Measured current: 18 mA
